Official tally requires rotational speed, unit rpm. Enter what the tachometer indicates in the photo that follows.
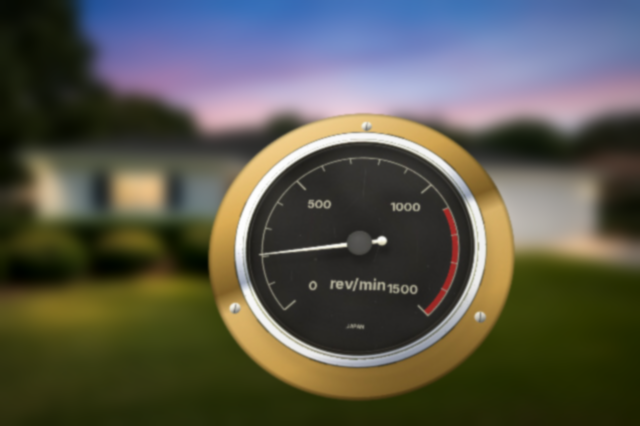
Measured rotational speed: 200 rpm
